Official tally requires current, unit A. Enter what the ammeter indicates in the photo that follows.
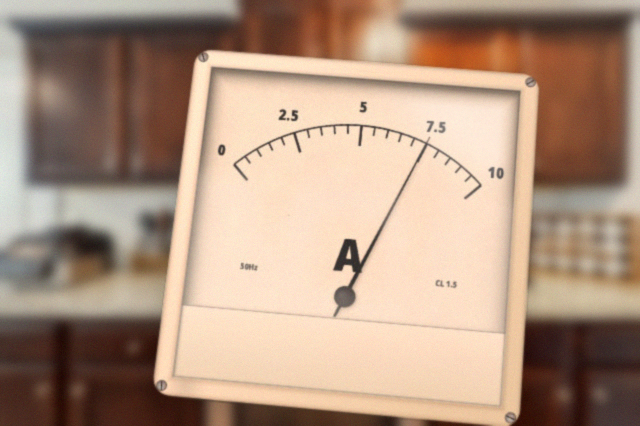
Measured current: 7.5 A
